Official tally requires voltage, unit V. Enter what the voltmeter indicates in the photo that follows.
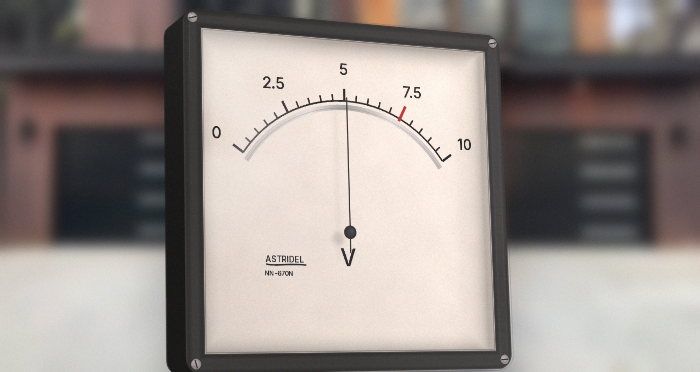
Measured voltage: 5 V
